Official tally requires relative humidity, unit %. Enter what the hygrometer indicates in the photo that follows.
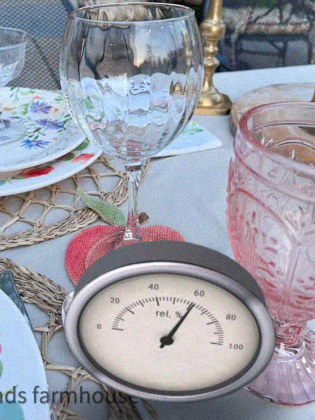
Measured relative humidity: 60 %
